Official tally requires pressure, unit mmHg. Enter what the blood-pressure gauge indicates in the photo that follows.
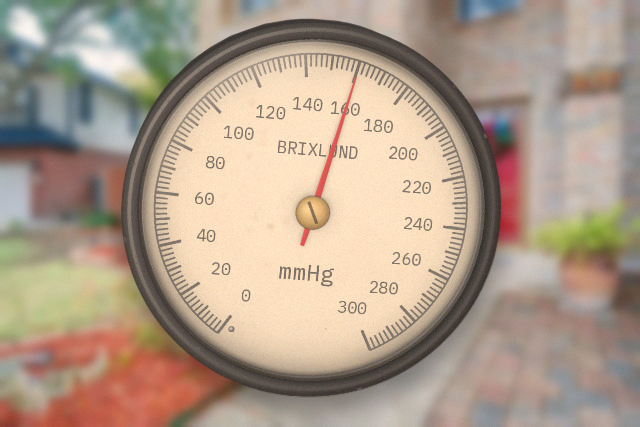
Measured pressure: 160 mmHg
